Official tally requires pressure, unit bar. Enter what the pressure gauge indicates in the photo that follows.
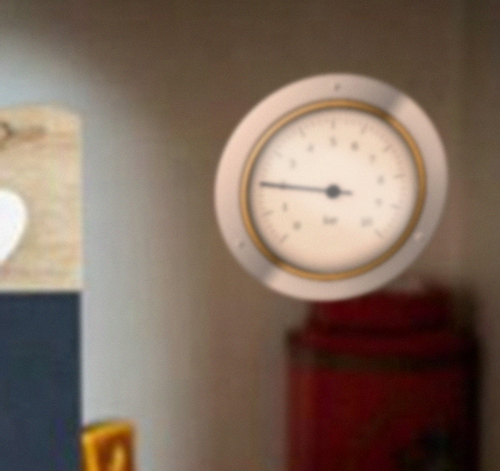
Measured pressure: 2 bar
